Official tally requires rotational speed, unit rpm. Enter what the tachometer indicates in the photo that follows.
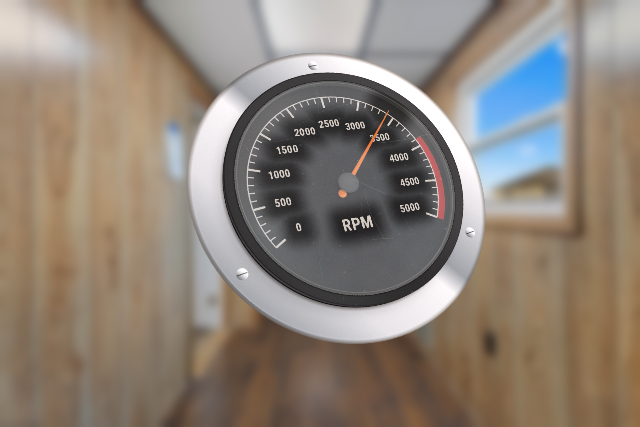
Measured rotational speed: 3400 rpm
